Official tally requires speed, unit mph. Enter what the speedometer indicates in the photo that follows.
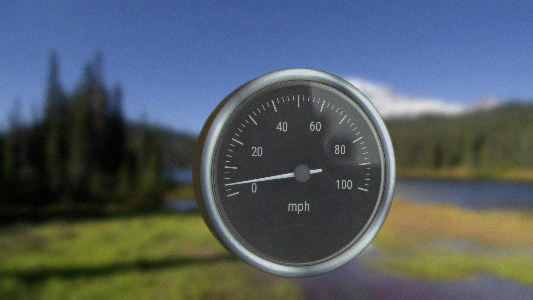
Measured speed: 4 mph
